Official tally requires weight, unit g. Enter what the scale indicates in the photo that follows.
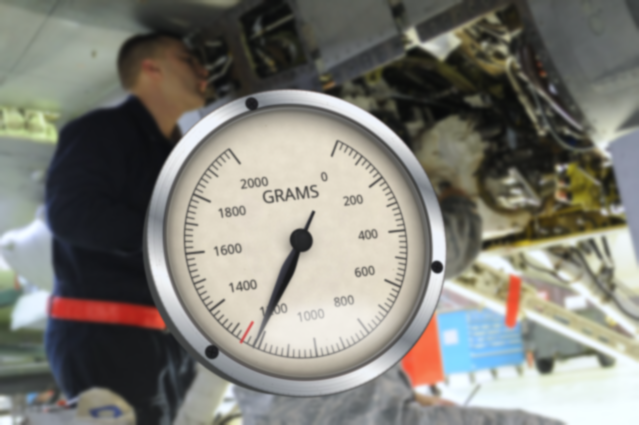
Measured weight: 1220 g
